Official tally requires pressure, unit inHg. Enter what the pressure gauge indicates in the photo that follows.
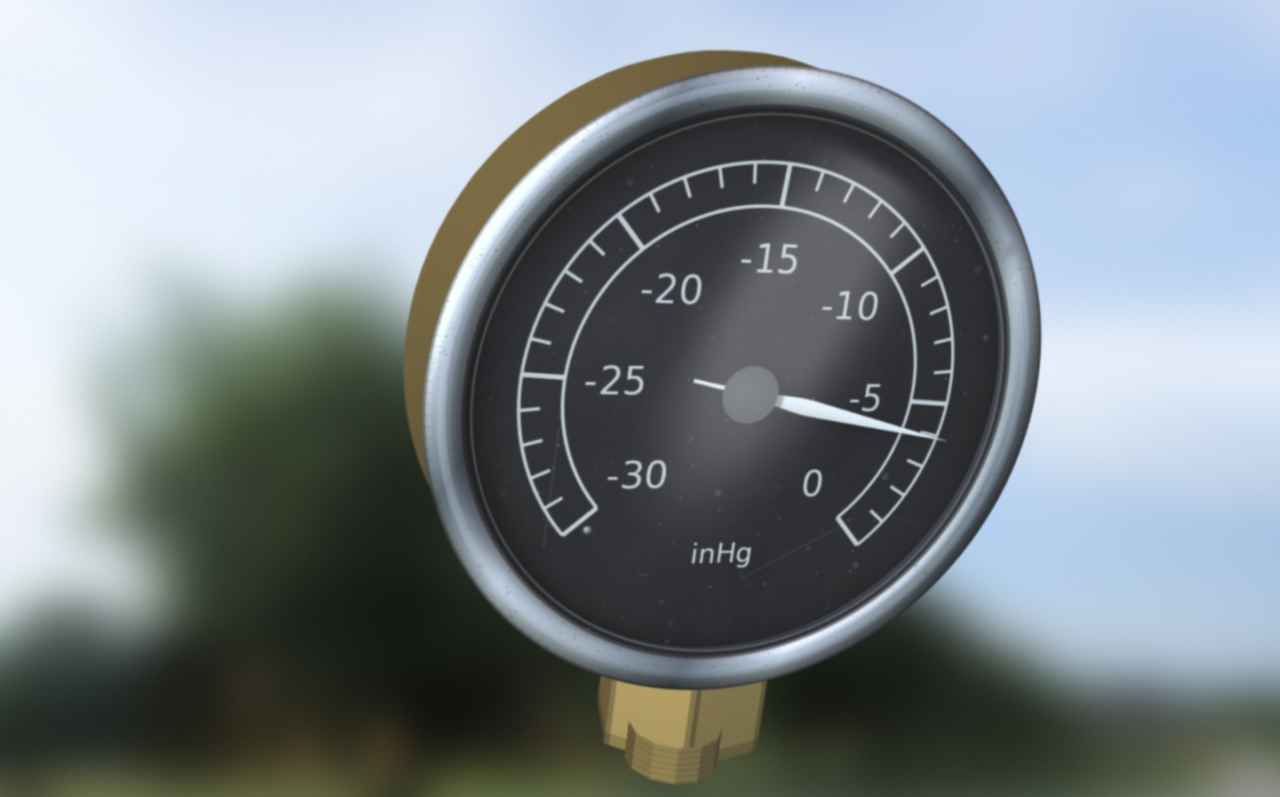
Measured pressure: -4 inHg
